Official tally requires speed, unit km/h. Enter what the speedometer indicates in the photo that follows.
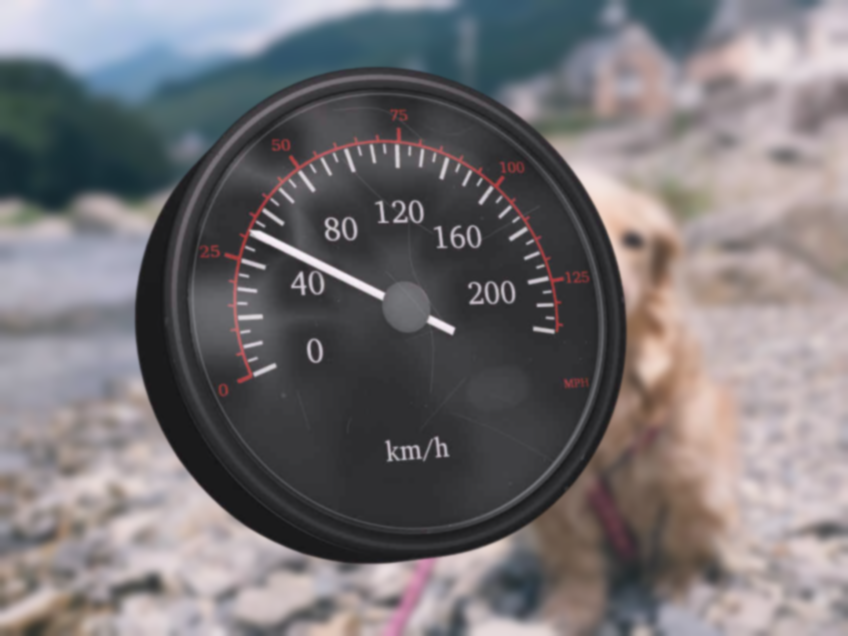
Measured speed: 50 km/h
